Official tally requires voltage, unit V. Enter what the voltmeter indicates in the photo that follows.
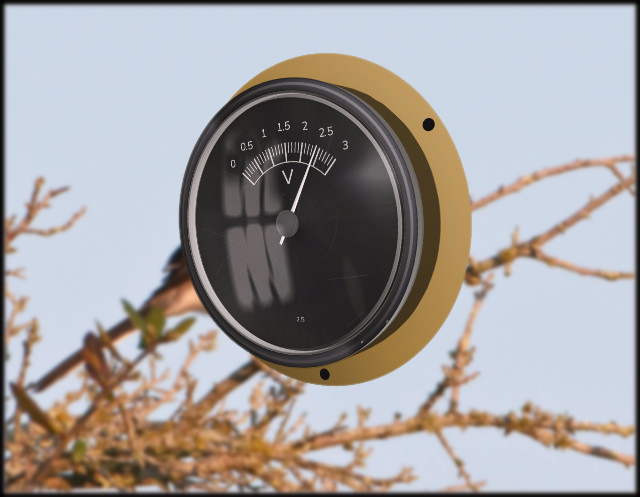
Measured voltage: 2.5 V
